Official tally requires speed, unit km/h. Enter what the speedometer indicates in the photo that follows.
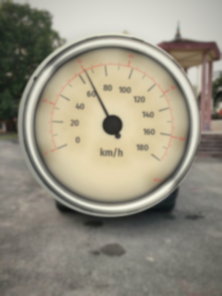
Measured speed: 65 km/h
